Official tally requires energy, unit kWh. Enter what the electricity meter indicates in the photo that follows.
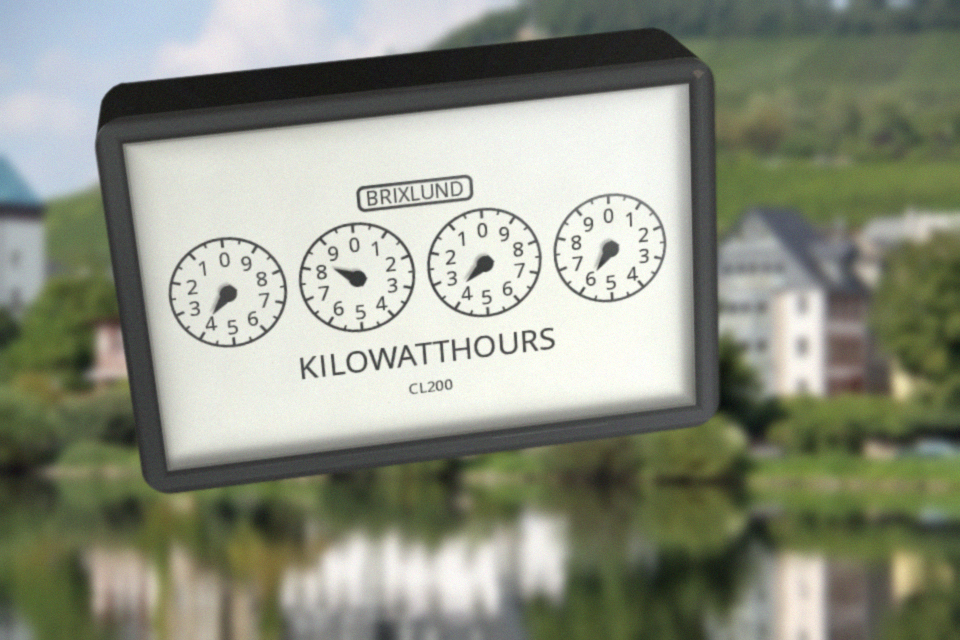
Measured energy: 3836 kWh
